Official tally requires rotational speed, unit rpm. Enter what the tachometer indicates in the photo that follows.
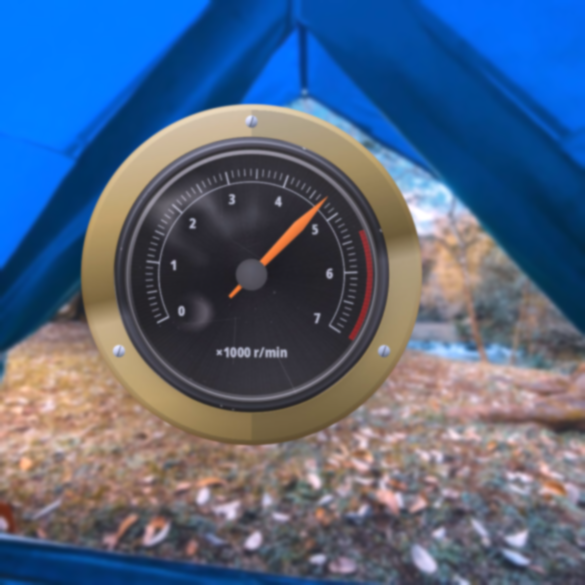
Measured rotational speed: 4700 rpm
